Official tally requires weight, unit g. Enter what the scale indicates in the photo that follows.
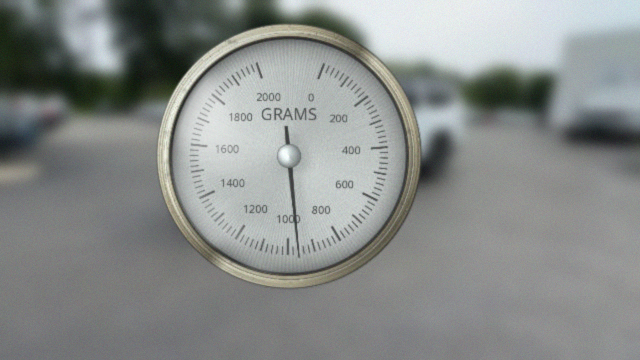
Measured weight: 960 g
